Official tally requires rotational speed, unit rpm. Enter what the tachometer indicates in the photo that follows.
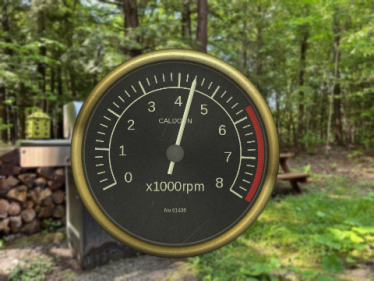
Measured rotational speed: 4400 rpm
